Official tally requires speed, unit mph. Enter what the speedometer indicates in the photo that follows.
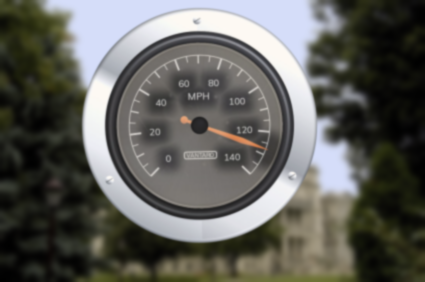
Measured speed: 127.5 mph
